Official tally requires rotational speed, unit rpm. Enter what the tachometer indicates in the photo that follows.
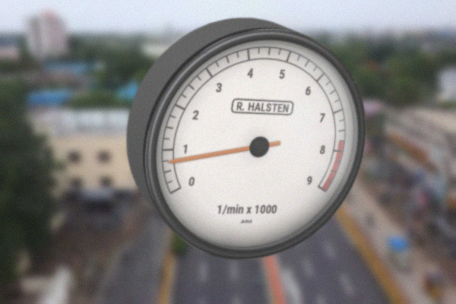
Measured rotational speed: 750 rpm
